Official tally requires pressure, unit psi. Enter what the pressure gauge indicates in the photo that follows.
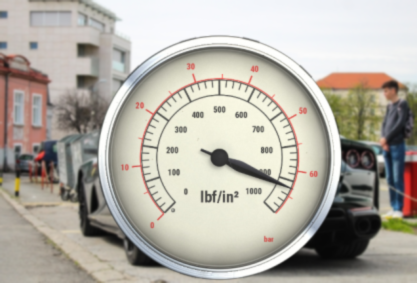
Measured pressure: 920 psi
